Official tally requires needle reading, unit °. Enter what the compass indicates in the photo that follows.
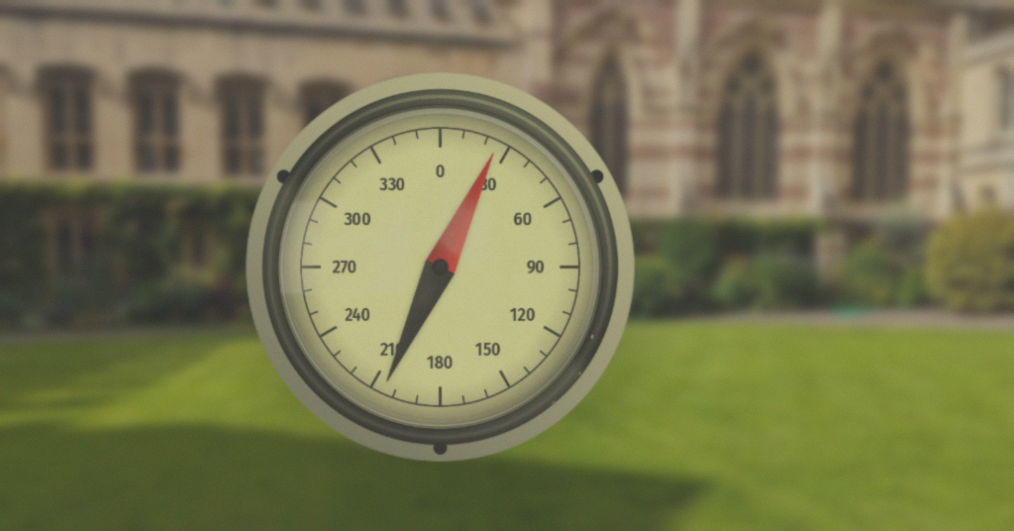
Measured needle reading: 25 °
